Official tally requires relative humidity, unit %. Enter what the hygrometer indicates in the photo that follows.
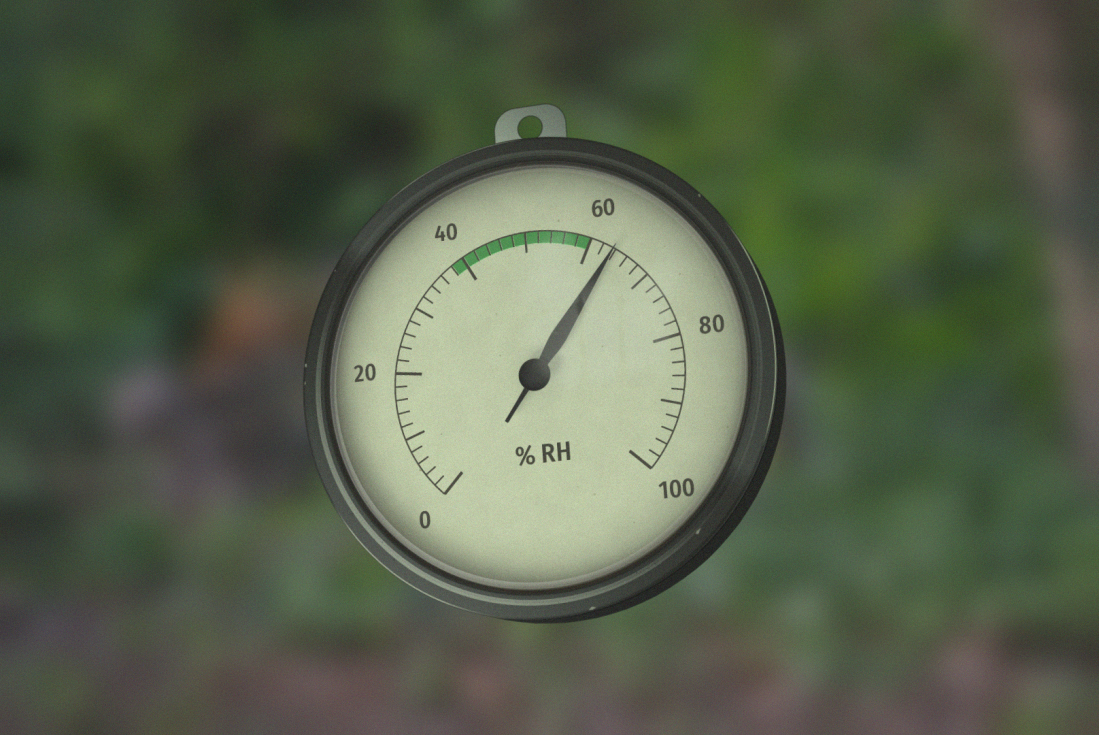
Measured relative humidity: 64 %
